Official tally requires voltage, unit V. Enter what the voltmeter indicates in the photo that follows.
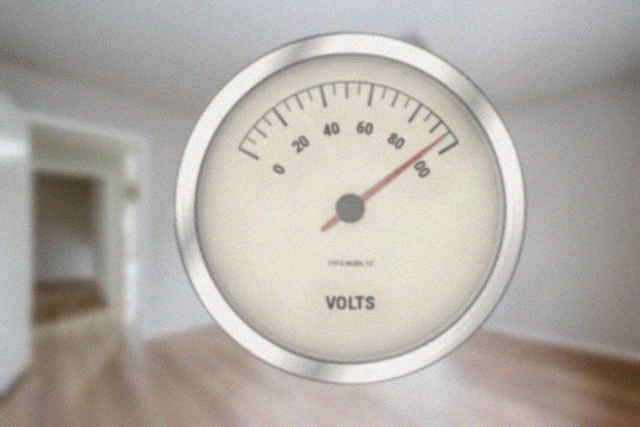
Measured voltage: 95 V
